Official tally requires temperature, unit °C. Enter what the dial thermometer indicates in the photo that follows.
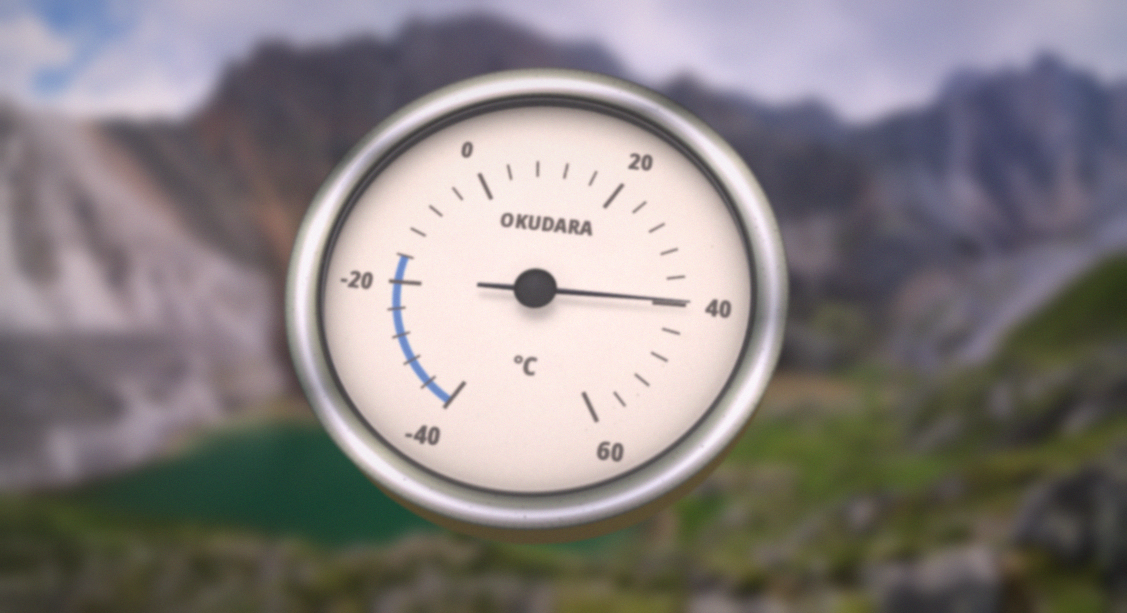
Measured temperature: 40 °C
